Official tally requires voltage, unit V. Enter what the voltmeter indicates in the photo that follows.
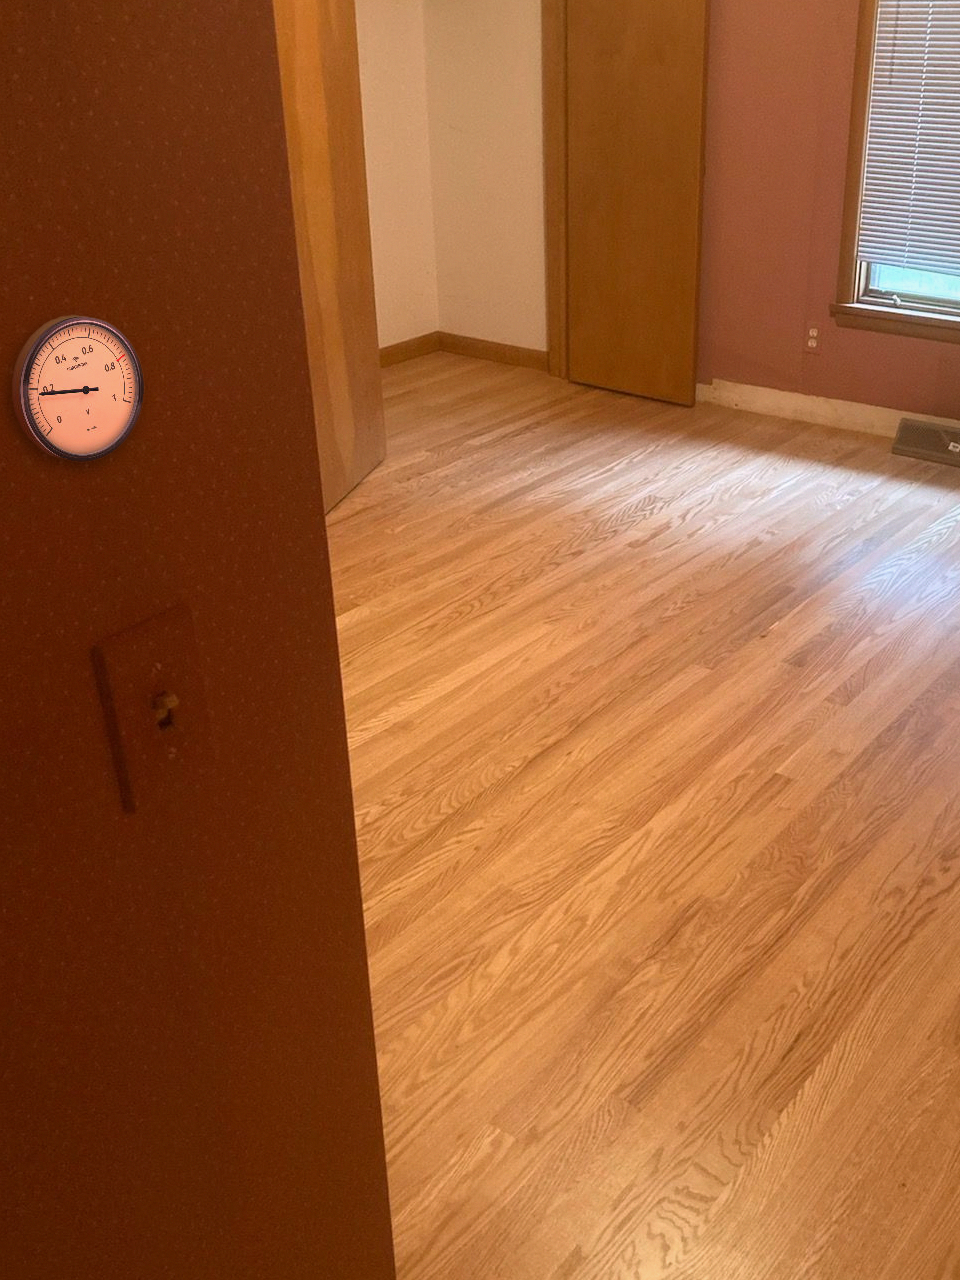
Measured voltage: 0.18 V
